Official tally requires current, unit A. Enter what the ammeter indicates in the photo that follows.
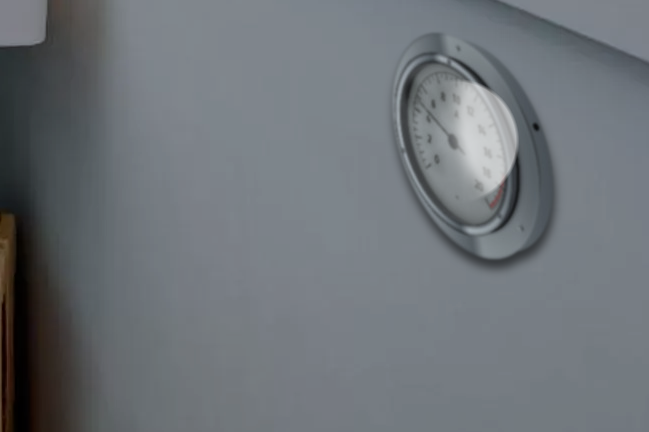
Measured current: 5 A
